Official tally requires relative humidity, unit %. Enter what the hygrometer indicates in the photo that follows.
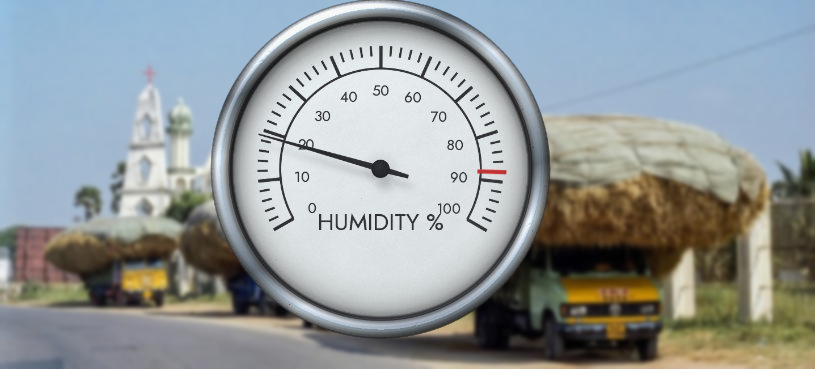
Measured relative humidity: 19 %
